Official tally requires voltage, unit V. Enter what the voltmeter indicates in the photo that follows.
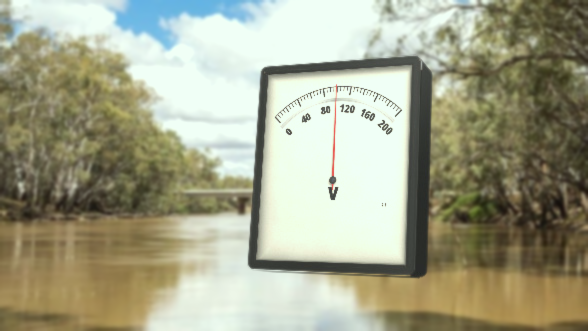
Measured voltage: 100 V
